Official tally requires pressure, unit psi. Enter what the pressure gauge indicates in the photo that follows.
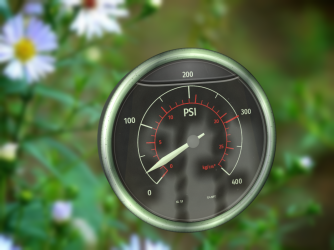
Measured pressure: 25 psi
